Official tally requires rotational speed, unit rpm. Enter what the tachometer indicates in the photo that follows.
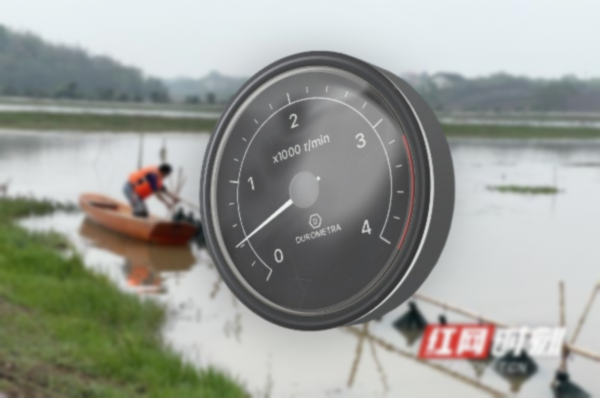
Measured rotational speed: 400 rpm
